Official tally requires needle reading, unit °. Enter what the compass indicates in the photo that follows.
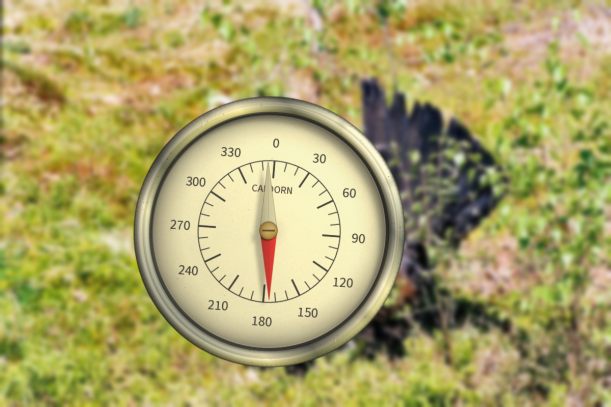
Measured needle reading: 175 °
